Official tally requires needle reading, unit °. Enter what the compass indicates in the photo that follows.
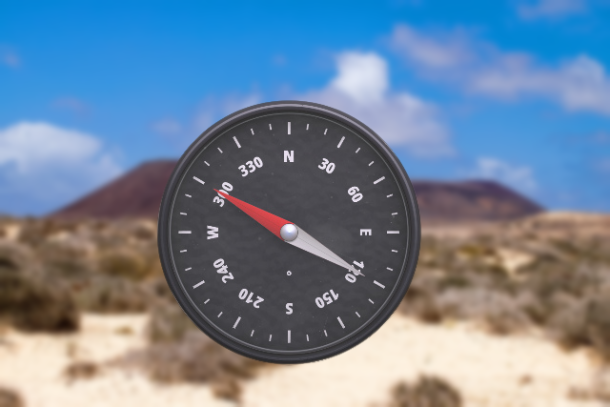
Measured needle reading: 300 °
